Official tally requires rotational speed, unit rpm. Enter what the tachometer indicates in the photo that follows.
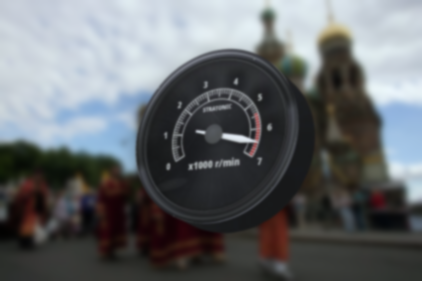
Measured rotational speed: 6500 rpm
